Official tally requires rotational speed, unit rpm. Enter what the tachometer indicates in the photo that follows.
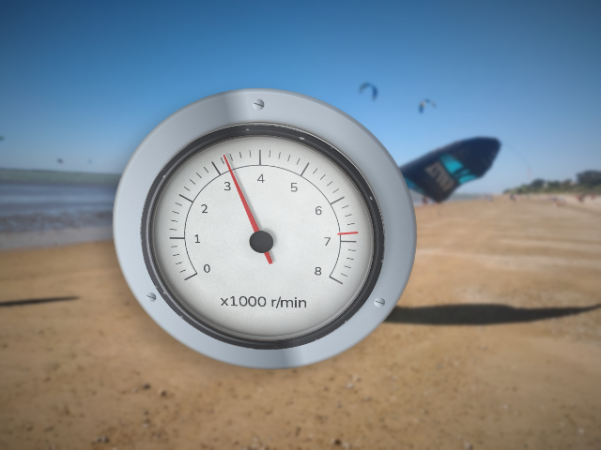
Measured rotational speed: 3300 rpm
